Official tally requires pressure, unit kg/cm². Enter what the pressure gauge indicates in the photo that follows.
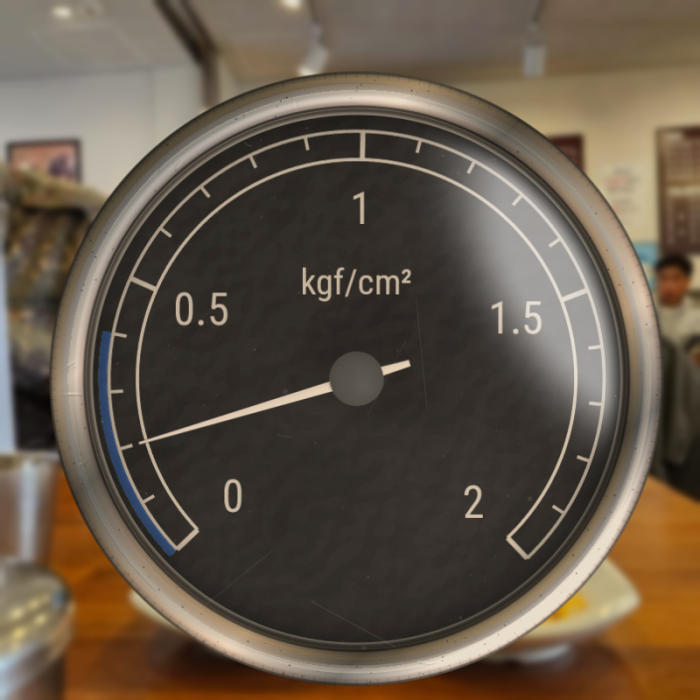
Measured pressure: 0.2 kg/cm²
